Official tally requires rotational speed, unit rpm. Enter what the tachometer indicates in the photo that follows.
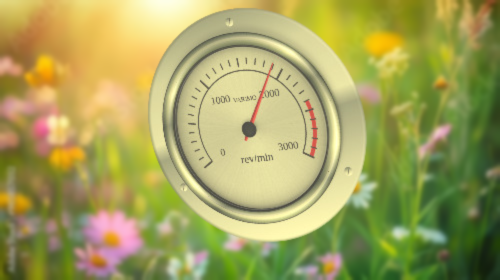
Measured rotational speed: 1900 rpm
